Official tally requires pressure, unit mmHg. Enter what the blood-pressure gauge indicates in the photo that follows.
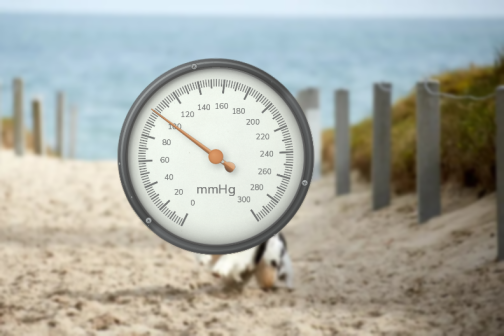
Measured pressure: 100 mmHg
